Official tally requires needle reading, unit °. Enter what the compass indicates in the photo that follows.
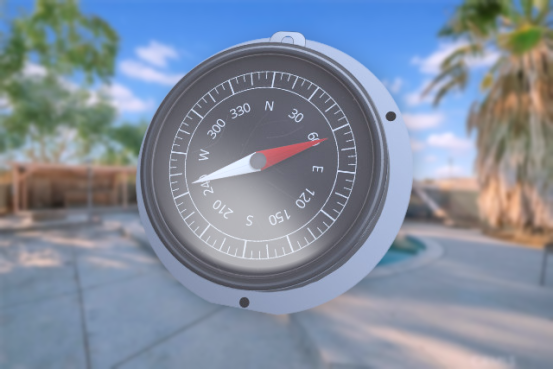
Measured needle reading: 65 °
